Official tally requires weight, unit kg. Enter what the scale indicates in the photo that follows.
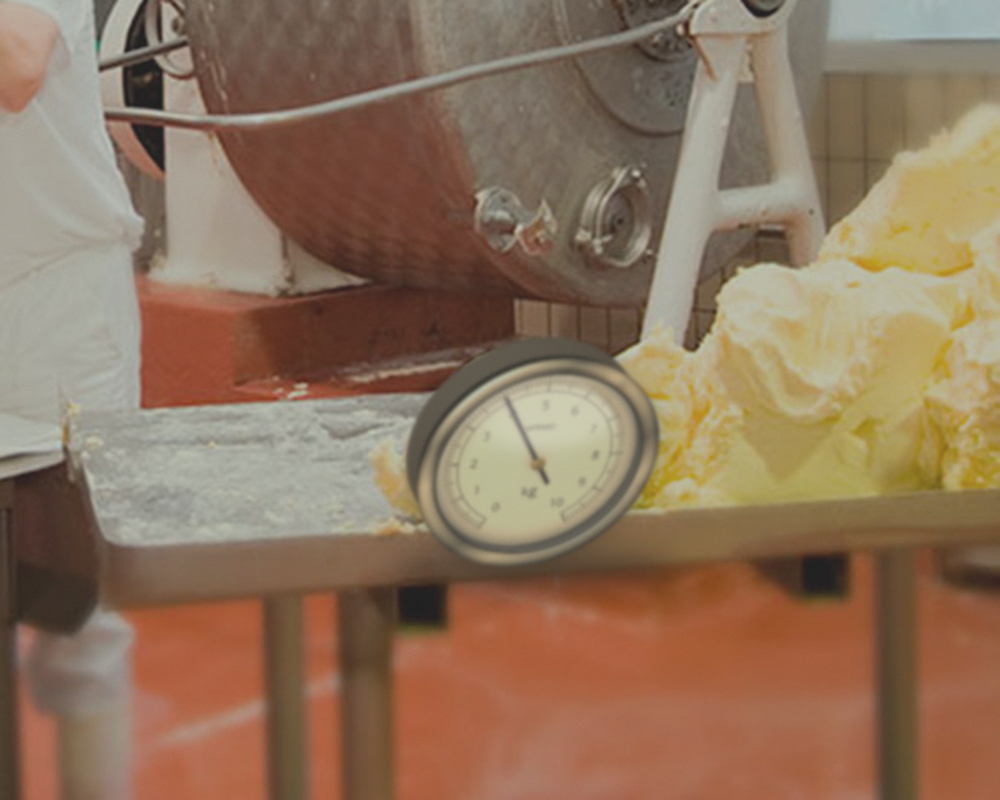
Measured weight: 4 kg
